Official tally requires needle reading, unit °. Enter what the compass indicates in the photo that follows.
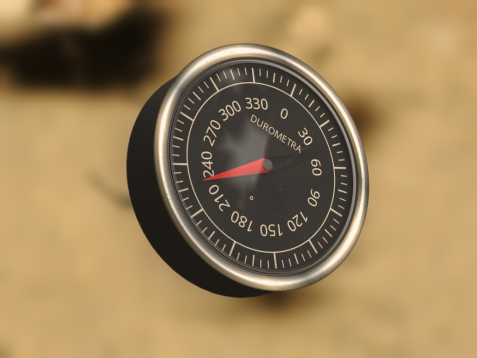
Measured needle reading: 227.5 °
